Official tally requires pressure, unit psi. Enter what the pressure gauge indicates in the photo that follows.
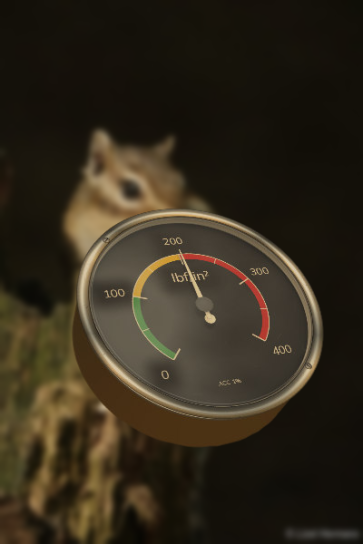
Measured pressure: 200 psi
